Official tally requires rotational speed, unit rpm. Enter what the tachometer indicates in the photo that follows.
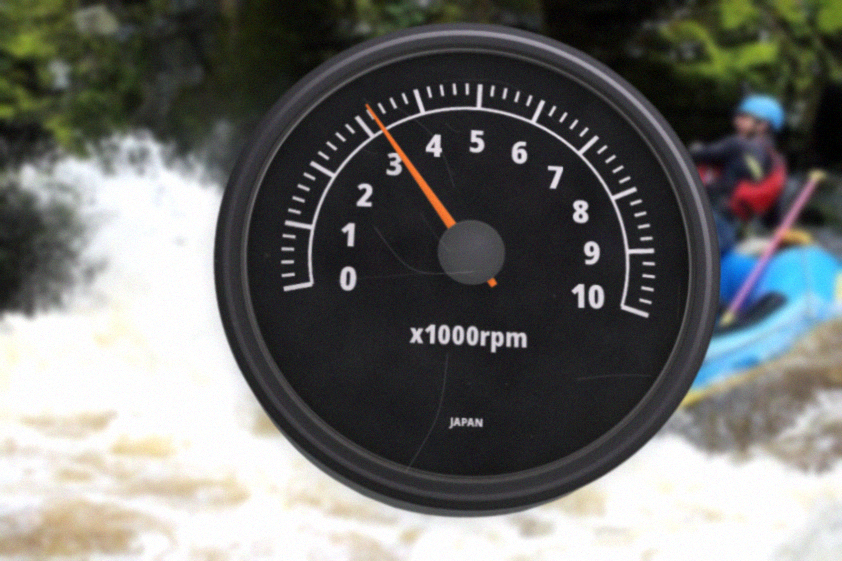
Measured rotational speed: 3200 rpm
